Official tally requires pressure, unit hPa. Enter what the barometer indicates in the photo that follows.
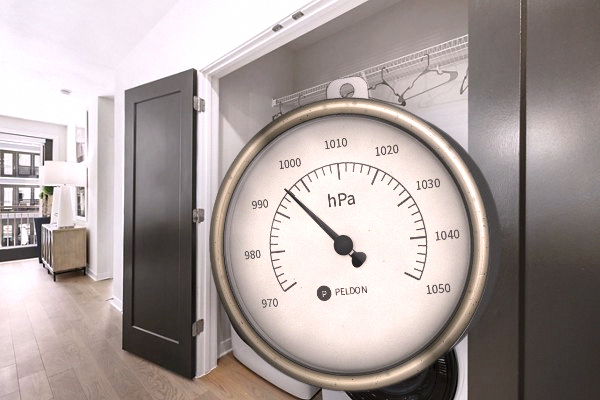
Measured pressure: 996 hPa
